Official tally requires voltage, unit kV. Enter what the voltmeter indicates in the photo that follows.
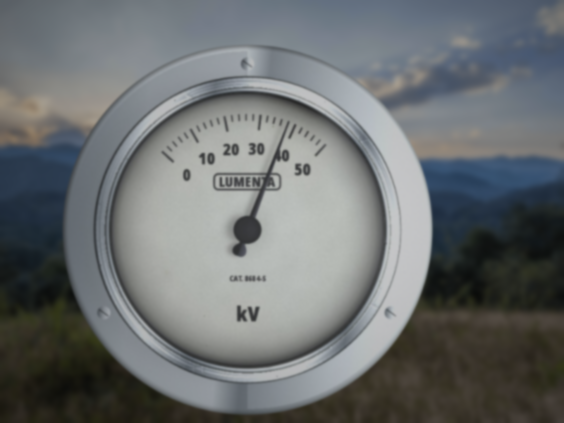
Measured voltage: 38 kV
